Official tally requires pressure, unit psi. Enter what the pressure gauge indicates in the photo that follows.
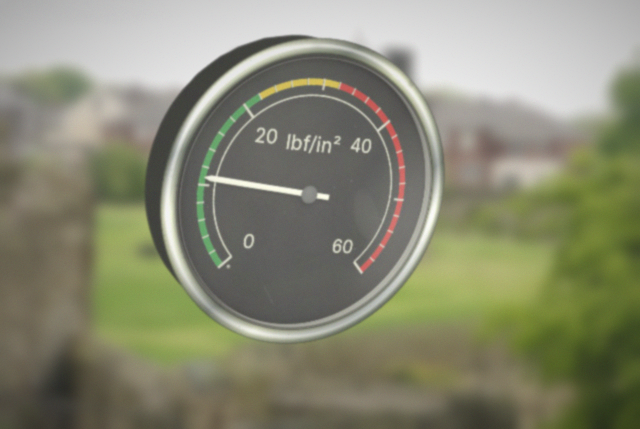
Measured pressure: 11 psi
